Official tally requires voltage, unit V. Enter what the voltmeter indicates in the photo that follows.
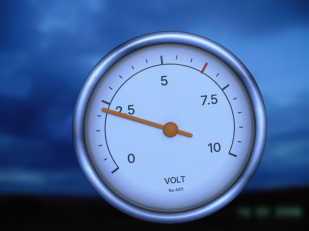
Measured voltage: 2.25 V
